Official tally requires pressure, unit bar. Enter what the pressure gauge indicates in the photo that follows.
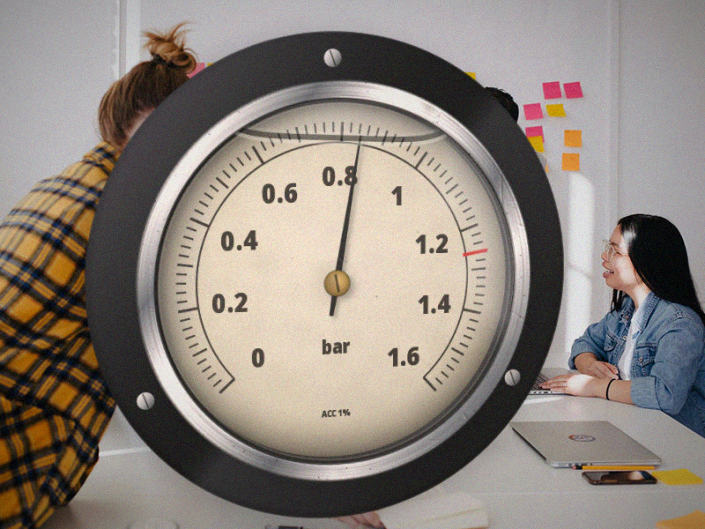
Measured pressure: 0.84 bar
